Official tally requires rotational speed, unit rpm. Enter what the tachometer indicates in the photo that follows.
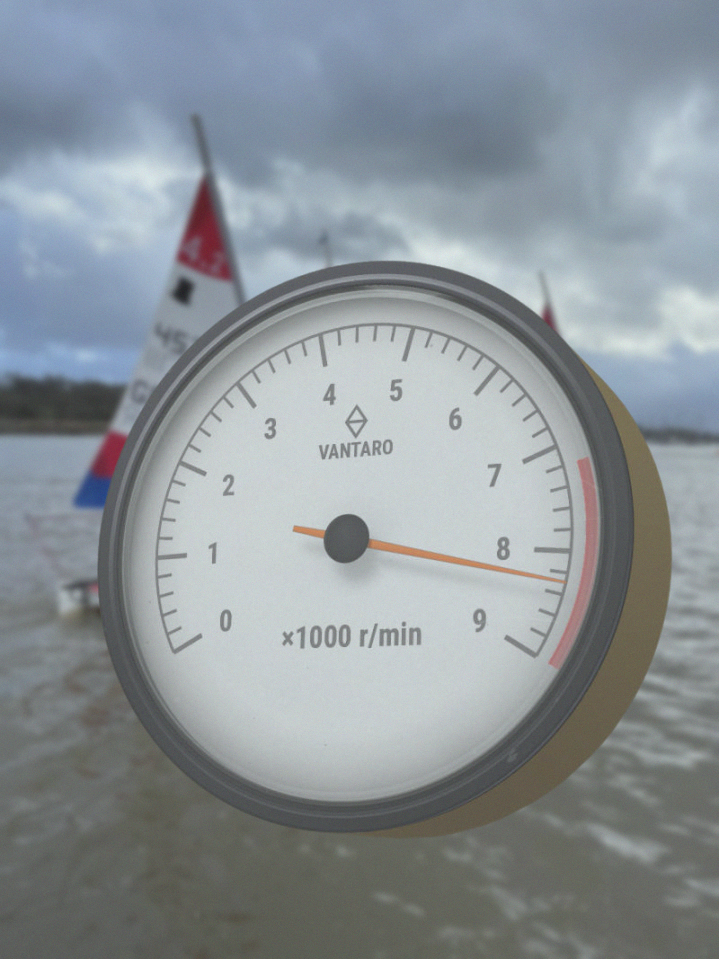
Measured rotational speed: 8300 rpm
